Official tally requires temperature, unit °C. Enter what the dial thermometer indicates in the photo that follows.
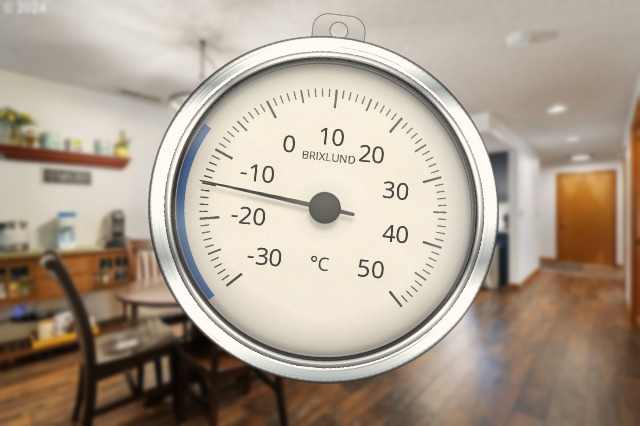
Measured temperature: -15 °C
